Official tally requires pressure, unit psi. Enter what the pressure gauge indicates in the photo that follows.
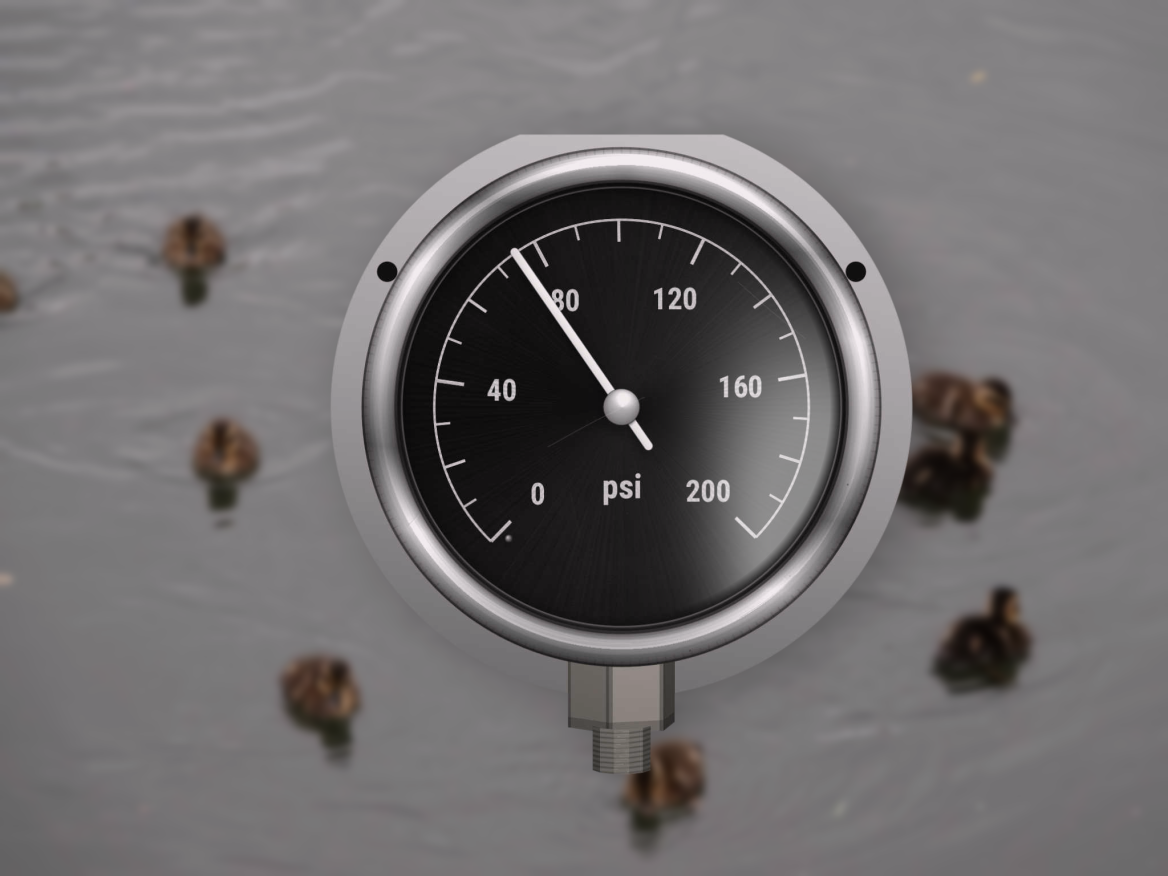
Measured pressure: 75 psi
